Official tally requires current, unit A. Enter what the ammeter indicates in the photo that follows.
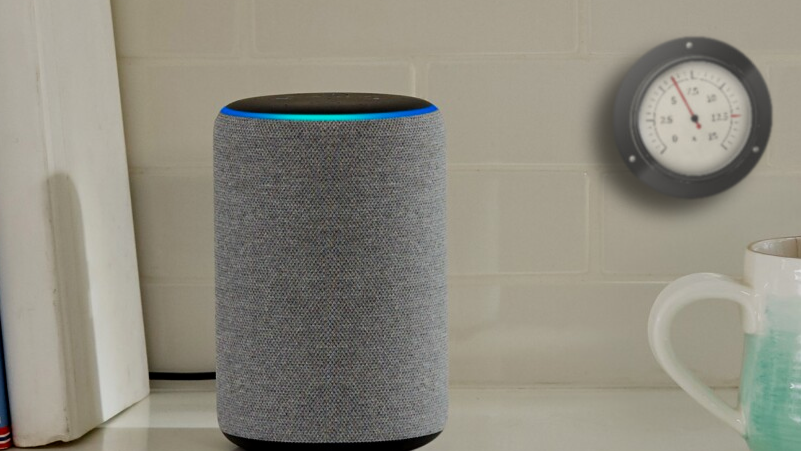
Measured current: 6 A
